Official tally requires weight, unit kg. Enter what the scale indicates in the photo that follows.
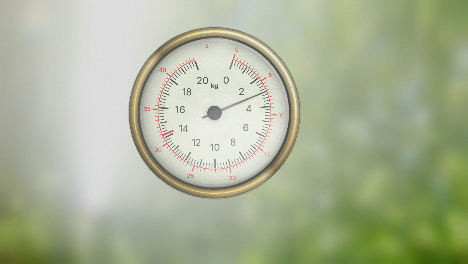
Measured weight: 3 kg
